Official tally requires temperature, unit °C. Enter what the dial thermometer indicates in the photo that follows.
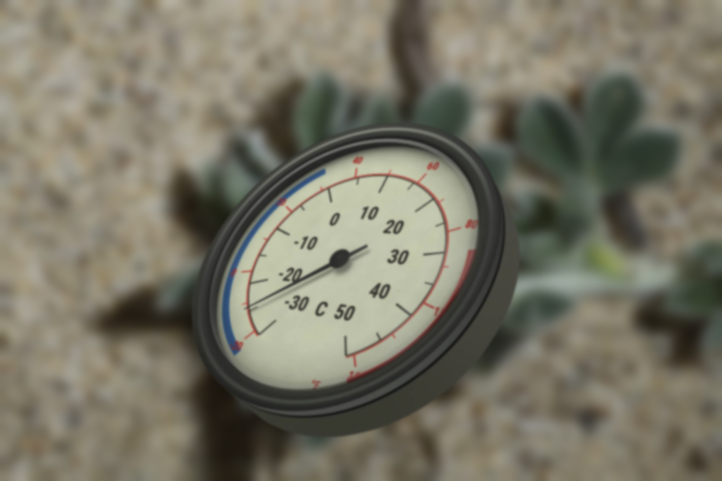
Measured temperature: -25 °C
